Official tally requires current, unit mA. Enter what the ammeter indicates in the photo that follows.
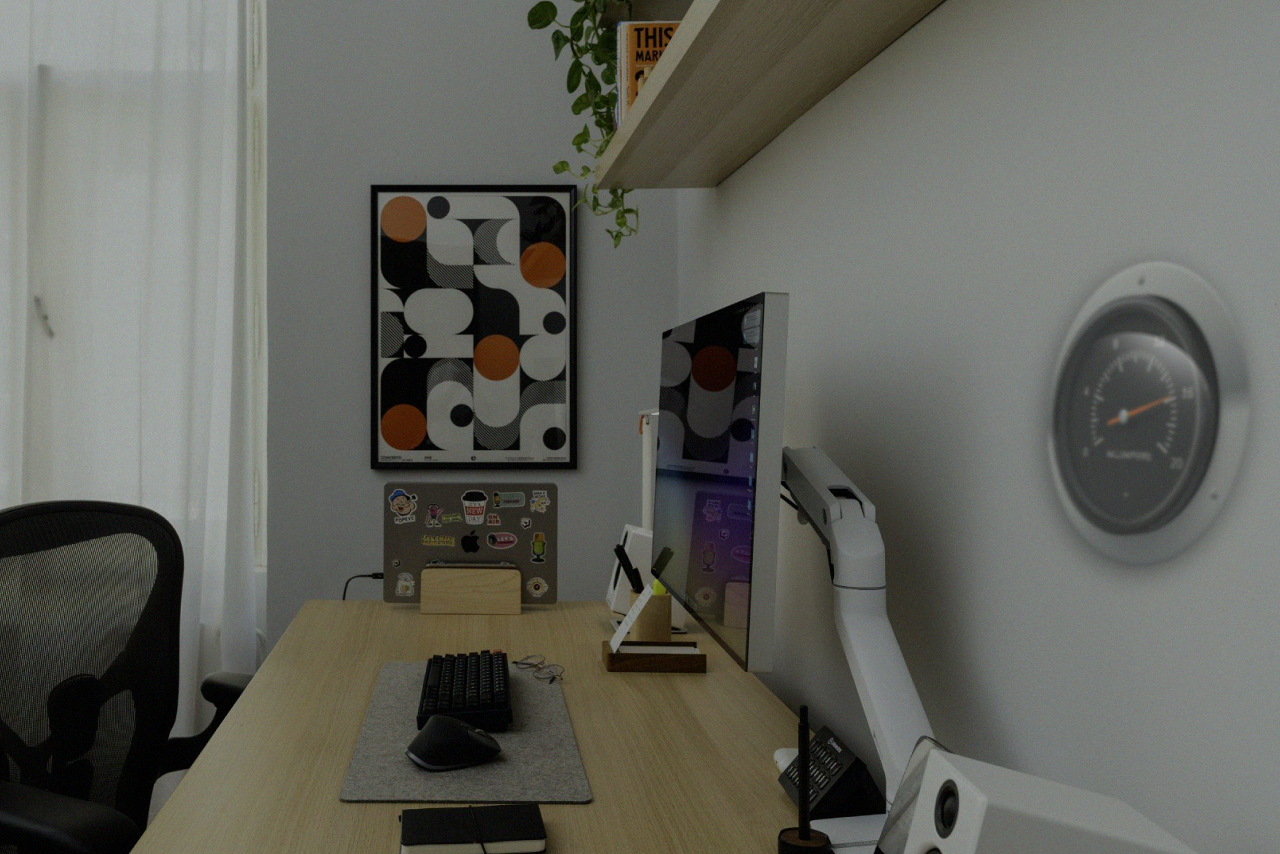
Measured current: 16 mA
